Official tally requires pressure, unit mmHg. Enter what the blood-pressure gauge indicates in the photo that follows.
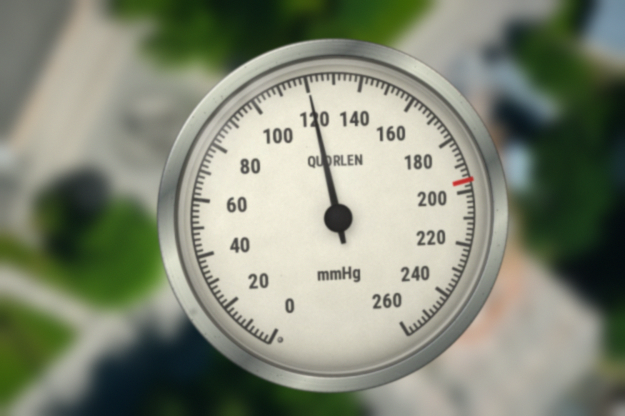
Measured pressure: 120 mmHg
